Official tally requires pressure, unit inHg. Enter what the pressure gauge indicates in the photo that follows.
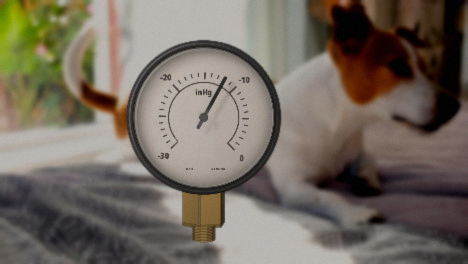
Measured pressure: -12 inHg
